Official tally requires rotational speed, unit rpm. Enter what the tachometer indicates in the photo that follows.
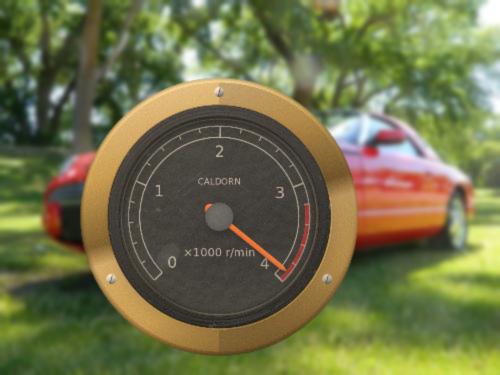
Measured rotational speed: 3900 rpm
